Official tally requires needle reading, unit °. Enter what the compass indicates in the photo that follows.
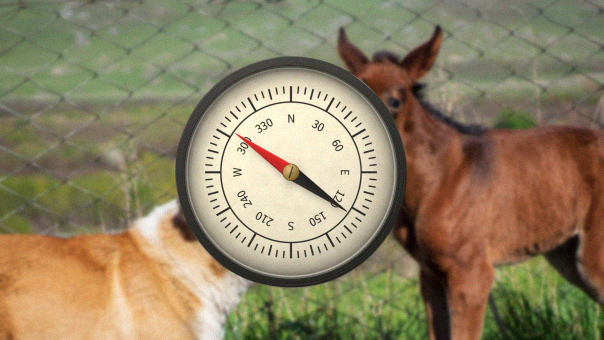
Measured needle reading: 305 °
